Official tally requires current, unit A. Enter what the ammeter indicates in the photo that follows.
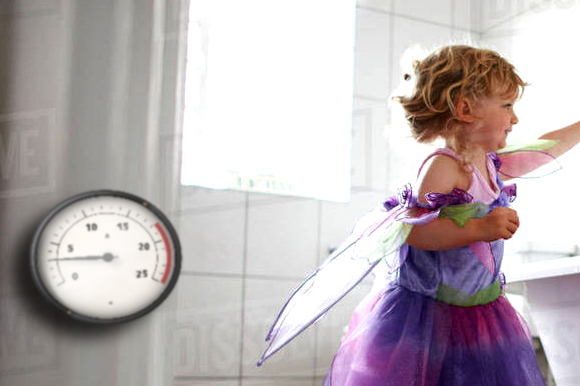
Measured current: 3 A
